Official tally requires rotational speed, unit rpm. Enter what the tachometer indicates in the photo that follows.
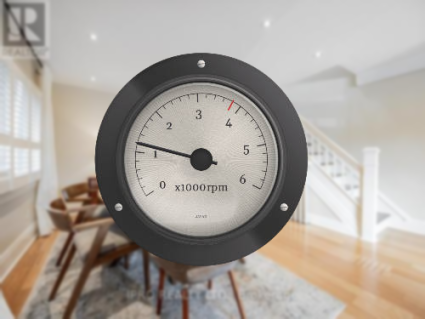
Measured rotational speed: 1200 rpm
